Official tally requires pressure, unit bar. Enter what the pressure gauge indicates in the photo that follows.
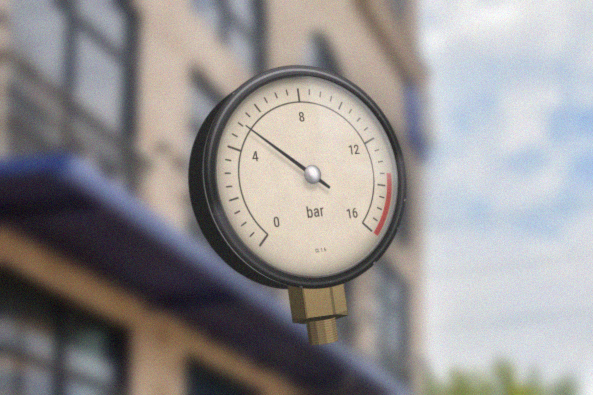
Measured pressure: 5 bar
